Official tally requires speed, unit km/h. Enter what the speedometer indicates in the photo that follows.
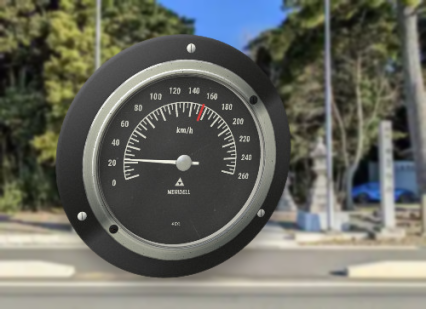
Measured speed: 25 km/h
